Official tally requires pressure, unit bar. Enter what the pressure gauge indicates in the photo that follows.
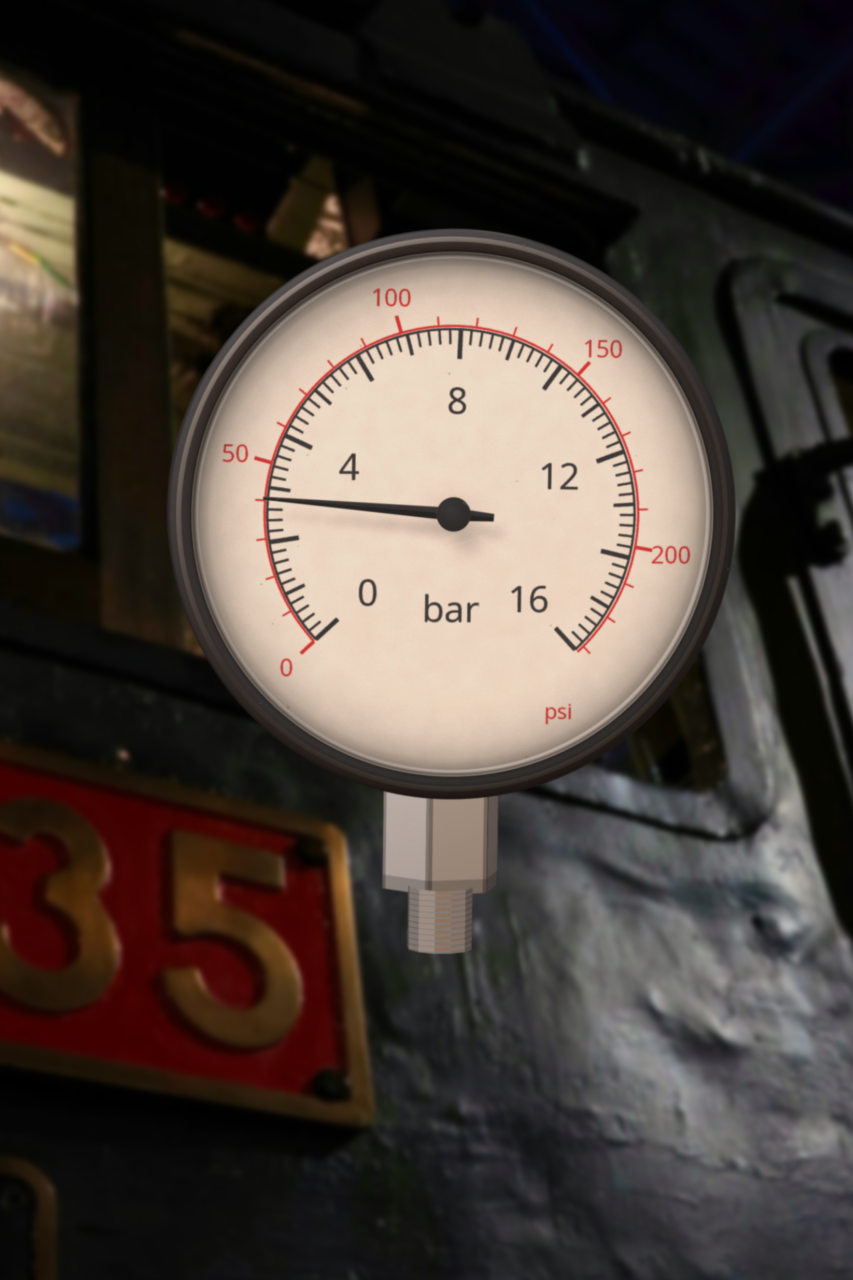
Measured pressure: 2.8 bar
